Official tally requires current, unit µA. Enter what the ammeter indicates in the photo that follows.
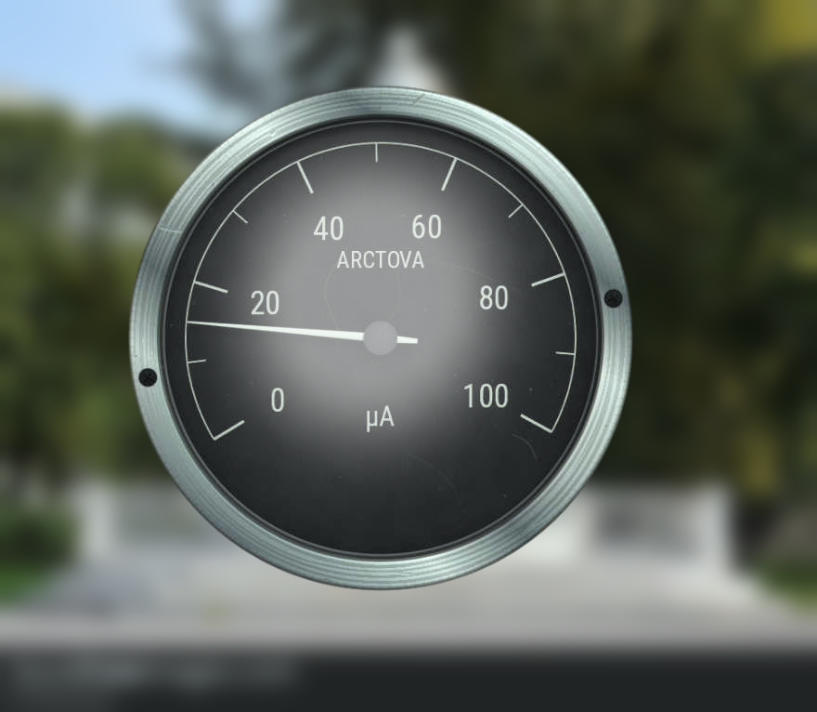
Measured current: 15 µA
